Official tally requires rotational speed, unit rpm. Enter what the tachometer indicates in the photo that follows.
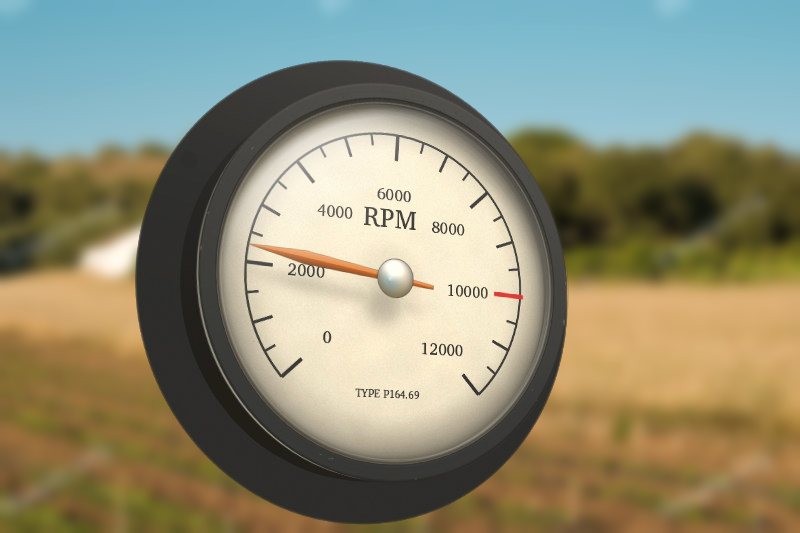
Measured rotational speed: 2250 rpm
